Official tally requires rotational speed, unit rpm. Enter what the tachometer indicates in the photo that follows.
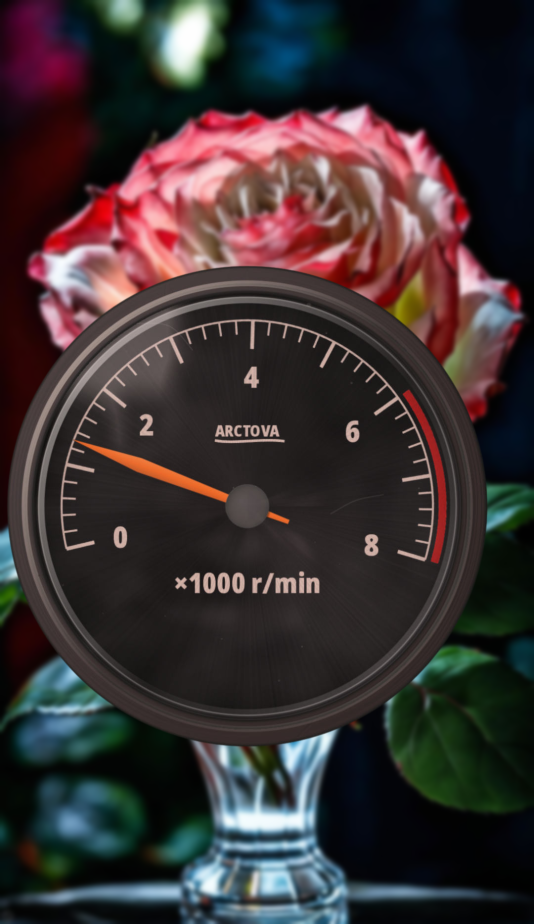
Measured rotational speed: 1300 rpm
